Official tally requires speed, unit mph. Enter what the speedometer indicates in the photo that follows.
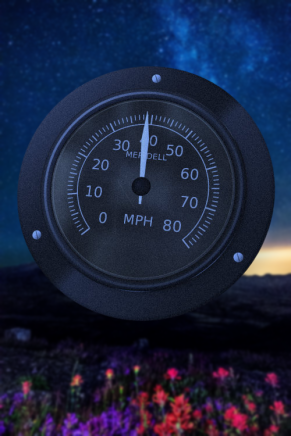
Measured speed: 39 mph
